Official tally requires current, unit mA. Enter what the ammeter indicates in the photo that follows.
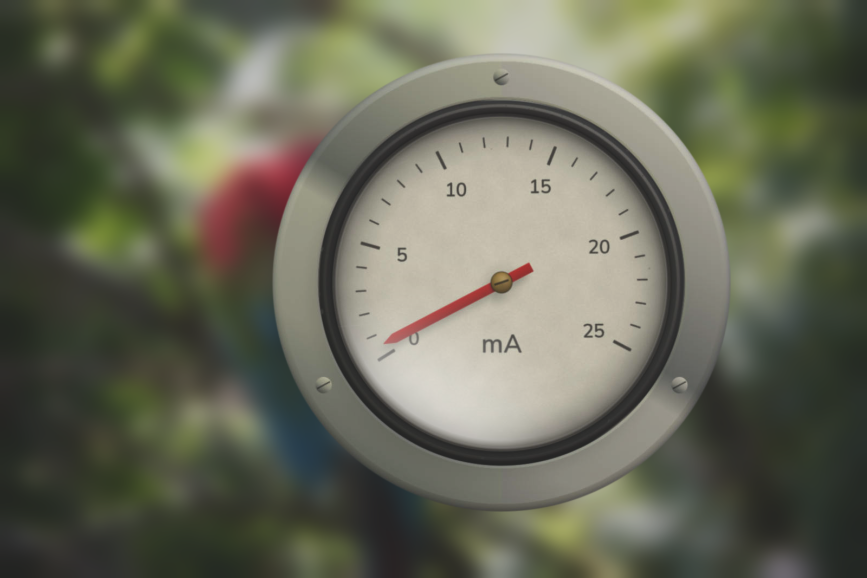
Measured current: 0.5 mA
